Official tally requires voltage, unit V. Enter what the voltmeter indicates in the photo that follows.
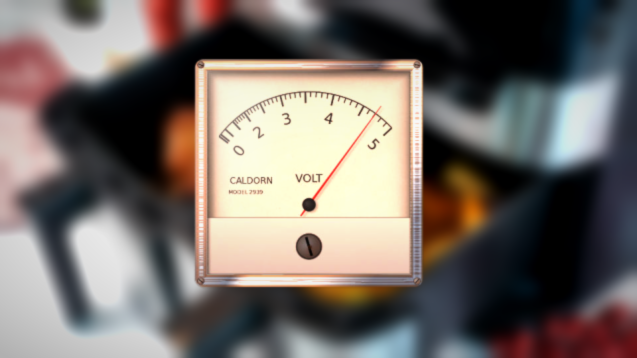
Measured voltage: 4.7 V
